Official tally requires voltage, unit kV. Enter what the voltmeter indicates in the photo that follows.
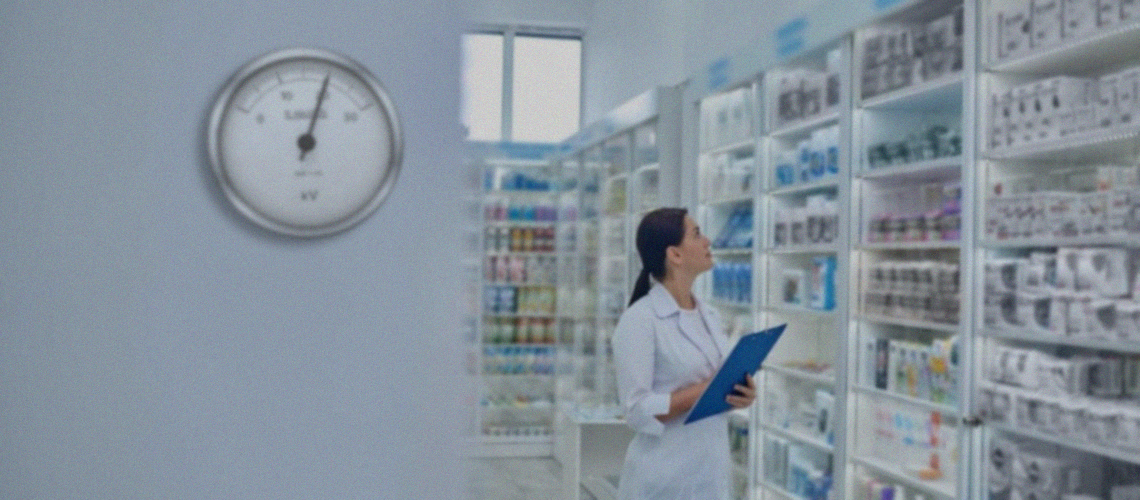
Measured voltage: 20 kV
